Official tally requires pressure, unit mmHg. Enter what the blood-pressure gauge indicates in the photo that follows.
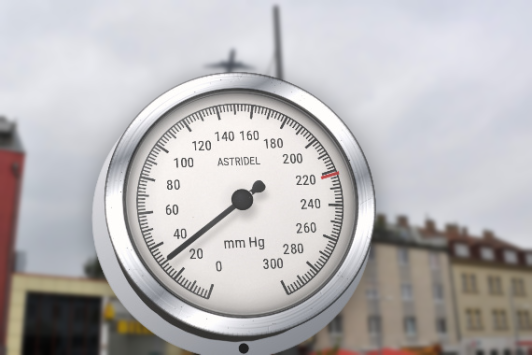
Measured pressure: 30 mmHg
